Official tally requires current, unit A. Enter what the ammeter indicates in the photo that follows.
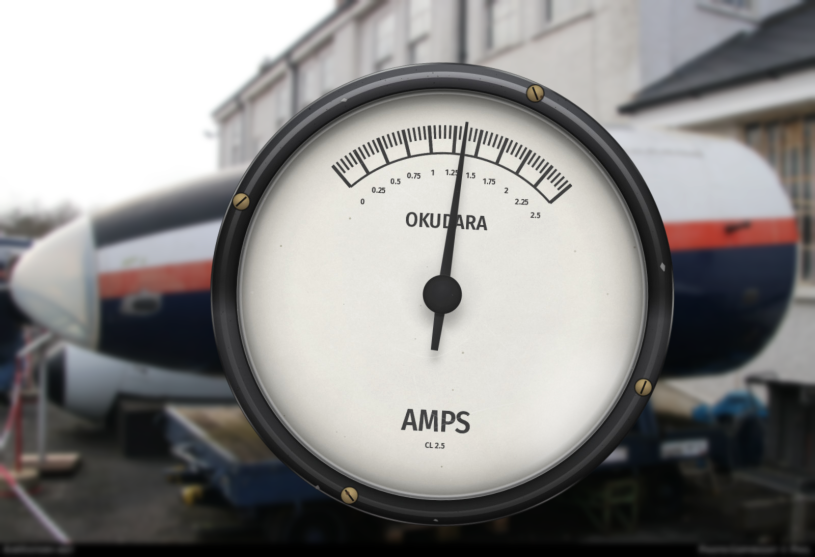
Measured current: 1.35 A
